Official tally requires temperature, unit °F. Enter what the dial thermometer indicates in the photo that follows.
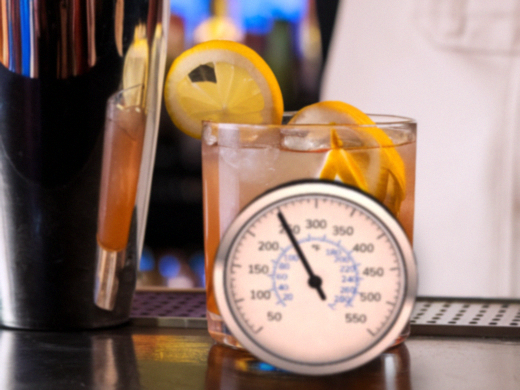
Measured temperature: 250 °F
